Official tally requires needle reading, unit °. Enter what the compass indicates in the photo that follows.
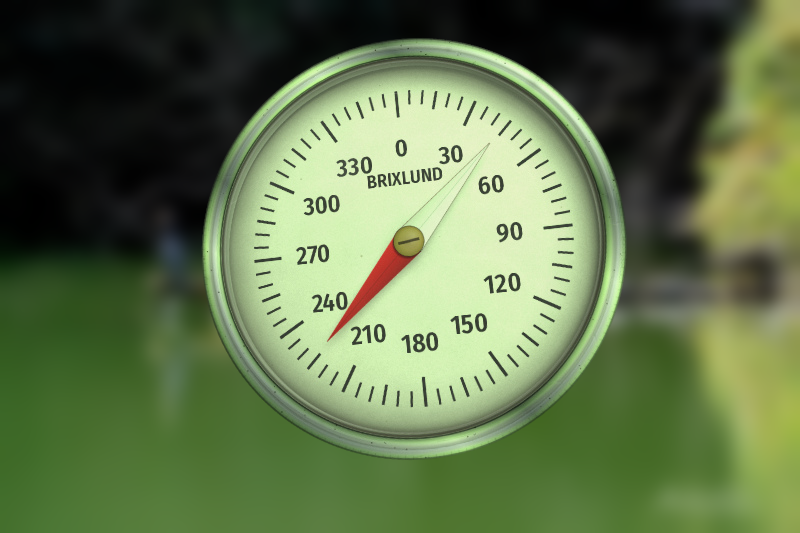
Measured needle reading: 225 °
